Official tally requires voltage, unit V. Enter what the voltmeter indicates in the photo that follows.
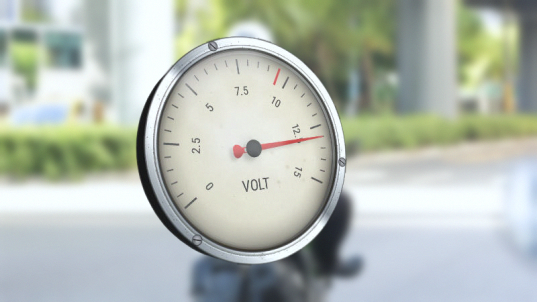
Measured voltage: 13 V
